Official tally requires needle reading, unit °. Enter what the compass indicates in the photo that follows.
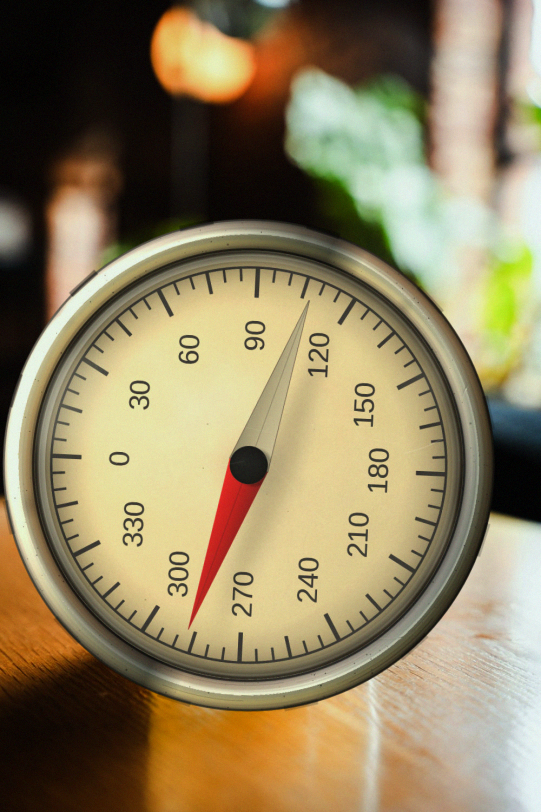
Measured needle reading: 287.5 °
